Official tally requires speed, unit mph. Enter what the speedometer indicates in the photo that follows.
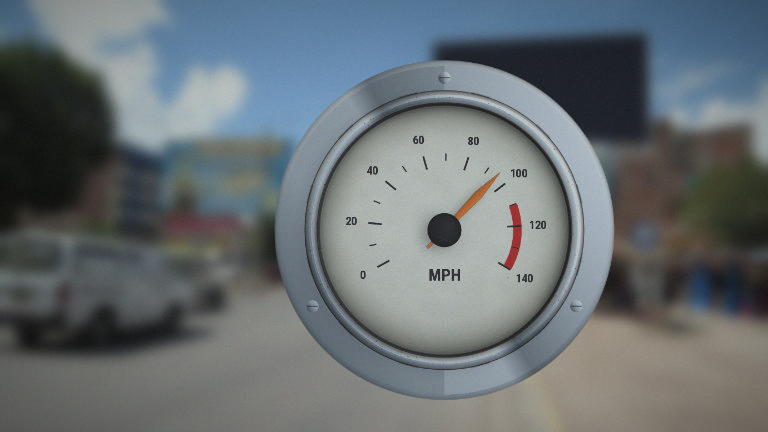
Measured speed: 95 mph
